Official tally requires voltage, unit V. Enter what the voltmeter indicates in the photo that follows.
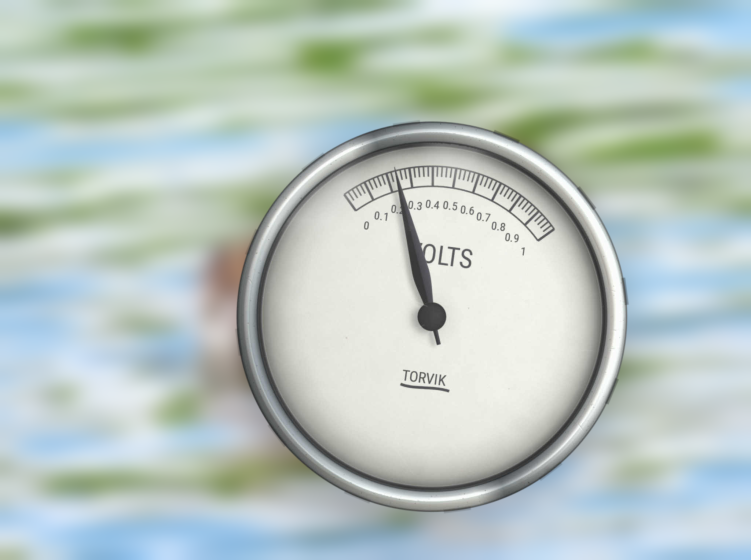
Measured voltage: 0.24 V
